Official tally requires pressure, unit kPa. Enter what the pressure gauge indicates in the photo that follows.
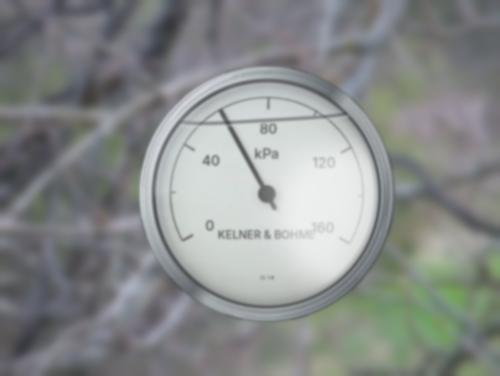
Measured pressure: 60 kPa
